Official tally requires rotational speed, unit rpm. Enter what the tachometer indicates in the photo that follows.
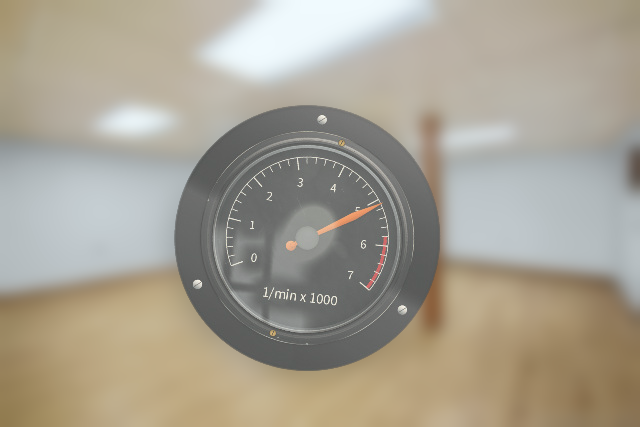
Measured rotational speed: 5100 rpm
